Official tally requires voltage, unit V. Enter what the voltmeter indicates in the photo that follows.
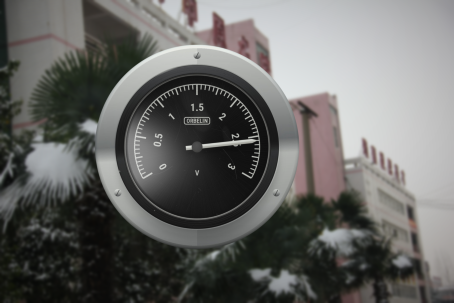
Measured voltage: 2.55 V
